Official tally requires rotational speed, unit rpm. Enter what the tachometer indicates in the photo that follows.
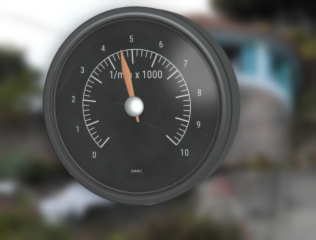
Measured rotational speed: 4600 rpm
